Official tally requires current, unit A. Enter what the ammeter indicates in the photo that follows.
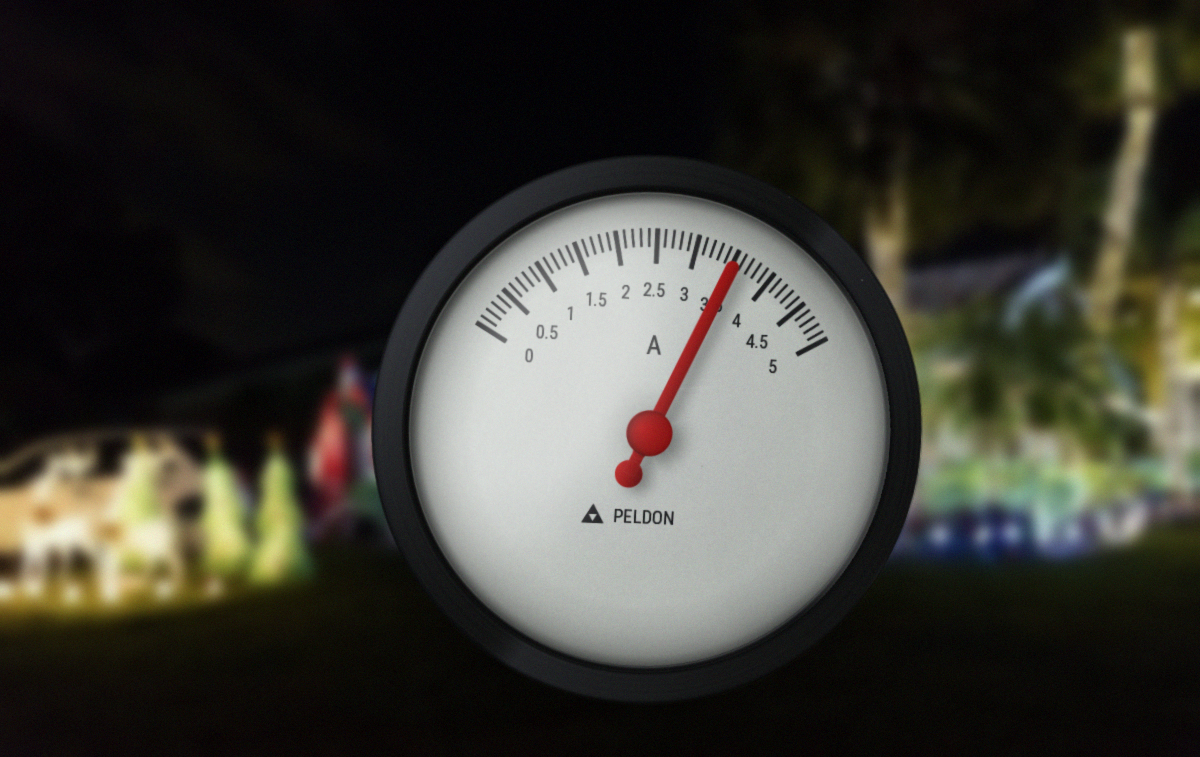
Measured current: 3.5 A
